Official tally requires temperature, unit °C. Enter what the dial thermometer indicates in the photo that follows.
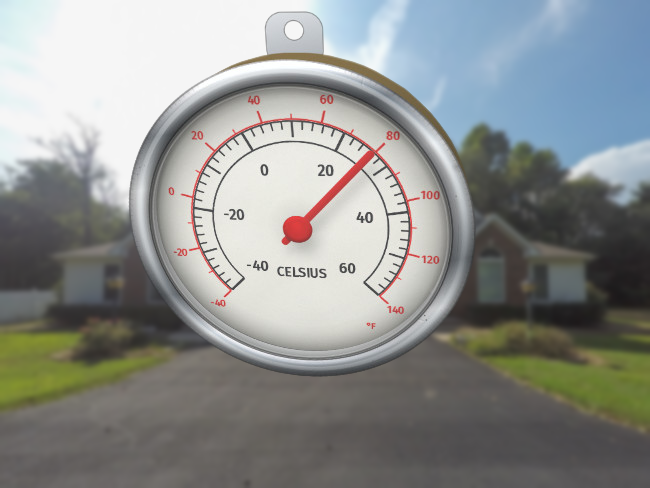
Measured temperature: 26 °C
